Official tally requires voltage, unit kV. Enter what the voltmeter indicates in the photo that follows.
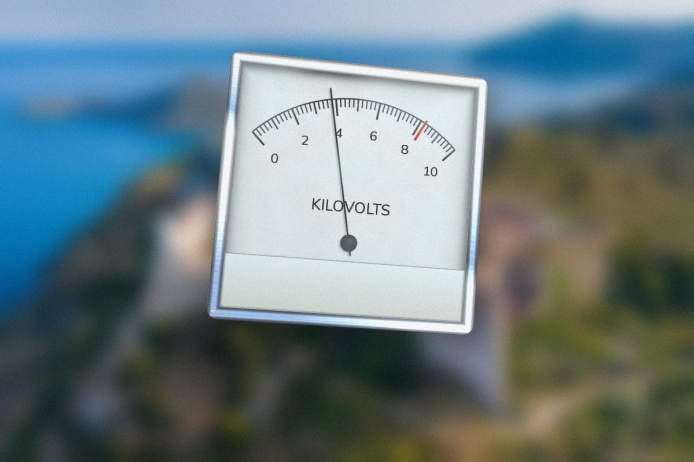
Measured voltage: 3.8 kV
